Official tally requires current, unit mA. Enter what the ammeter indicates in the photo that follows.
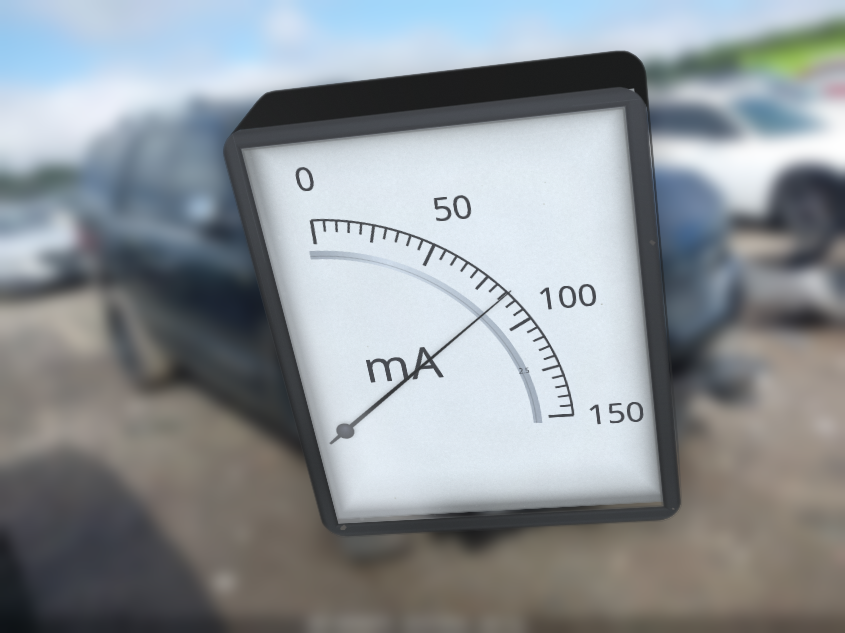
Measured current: 85 mA
